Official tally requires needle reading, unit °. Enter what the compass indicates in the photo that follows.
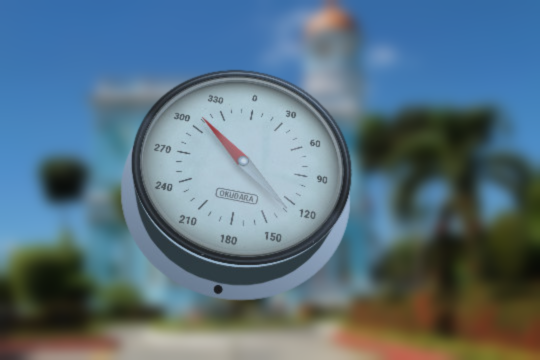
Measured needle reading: 310 °
